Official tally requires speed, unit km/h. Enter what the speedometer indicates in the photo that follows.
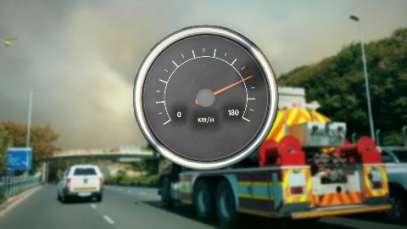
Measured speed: 140 km/h
